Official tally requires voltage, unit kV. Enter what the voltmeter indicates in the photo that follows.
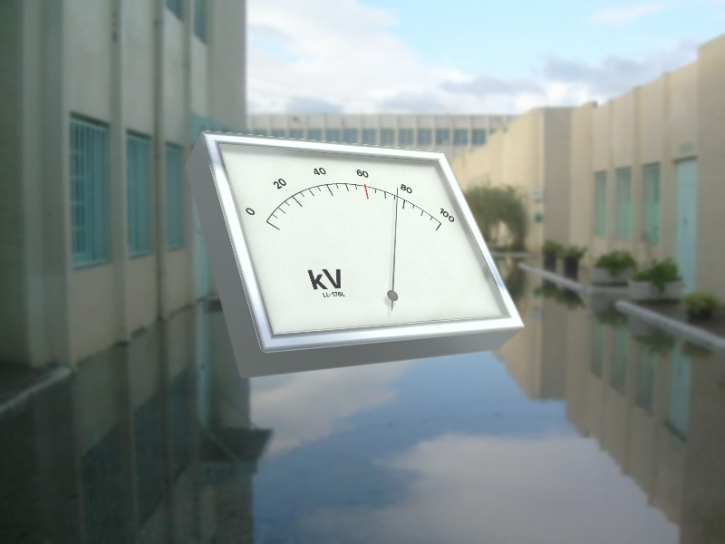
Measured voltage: 75 kV
